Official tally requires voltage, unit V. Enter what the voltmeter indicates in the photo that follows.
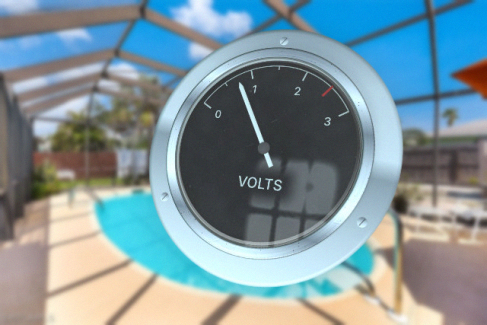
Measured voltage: 0.75 V
